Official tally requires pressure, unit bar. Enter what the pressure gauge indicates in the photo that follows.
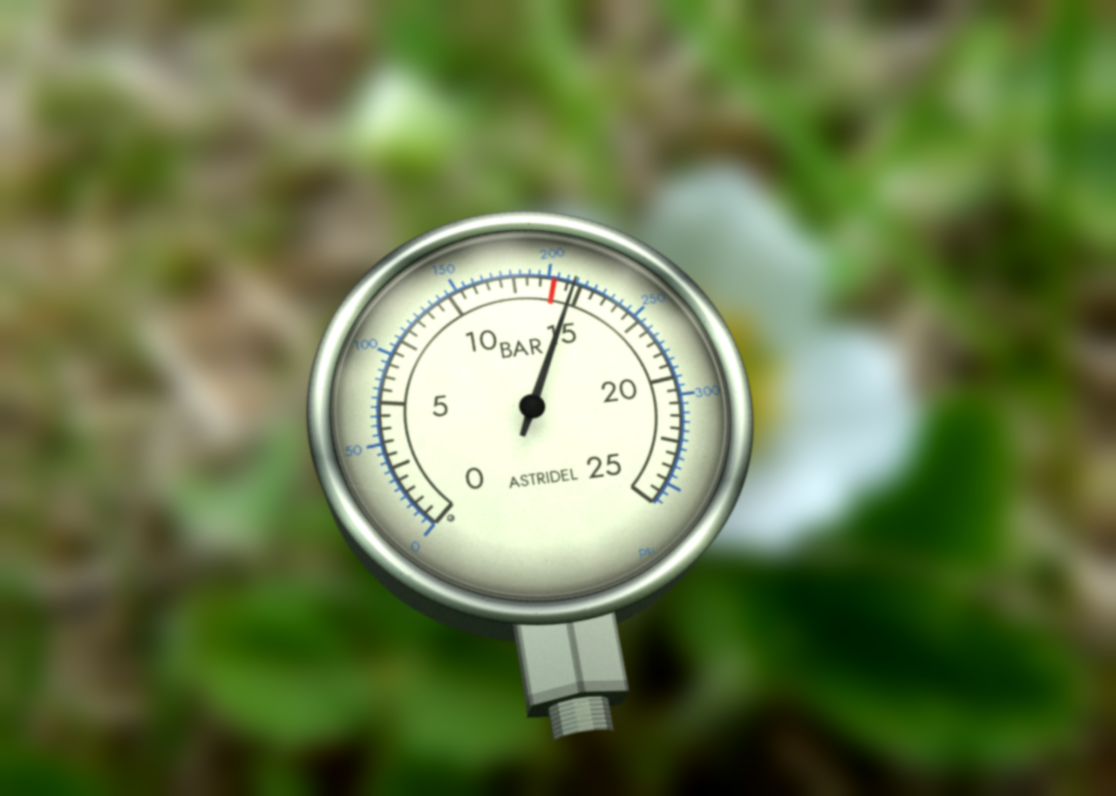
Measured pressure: 14.75 bar
